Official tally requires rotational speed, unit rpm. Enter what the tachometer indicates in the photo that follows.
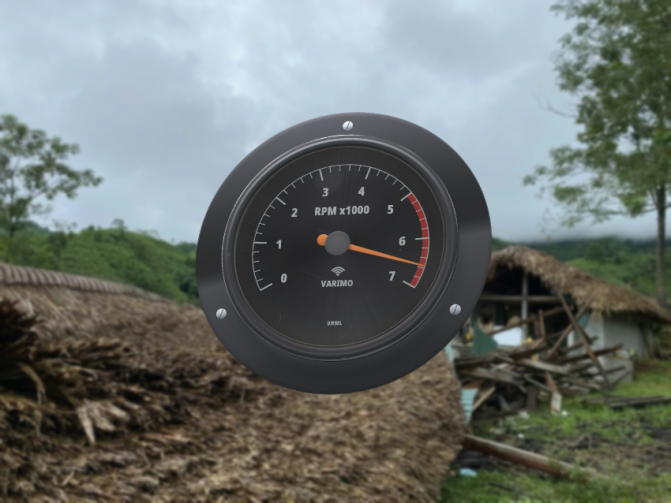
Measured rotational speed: 6600 rpm
